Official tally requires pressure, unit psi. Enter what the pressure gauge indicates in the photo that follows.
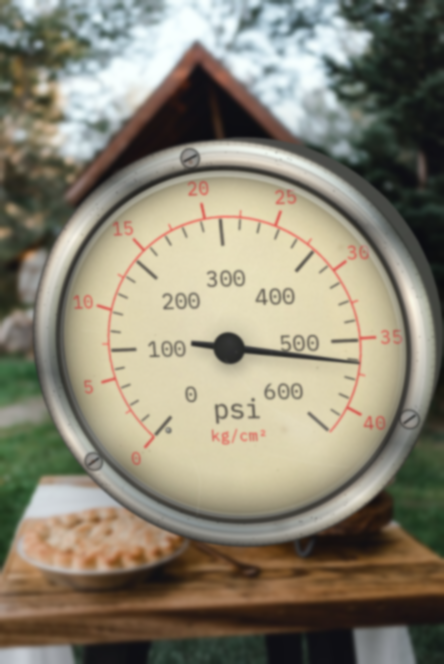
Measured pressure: 520 psi
